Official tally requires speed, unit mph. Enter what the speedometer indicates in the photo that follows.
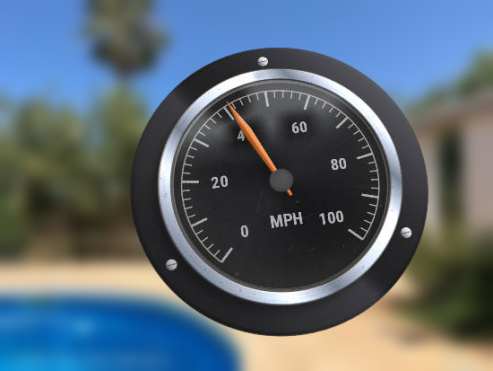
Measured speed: 41 mph
